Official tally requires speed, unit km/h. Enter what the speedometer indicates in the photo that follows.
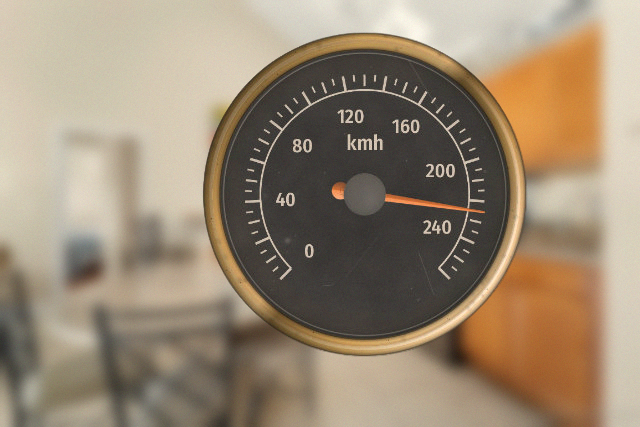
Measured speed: 225 km/h
